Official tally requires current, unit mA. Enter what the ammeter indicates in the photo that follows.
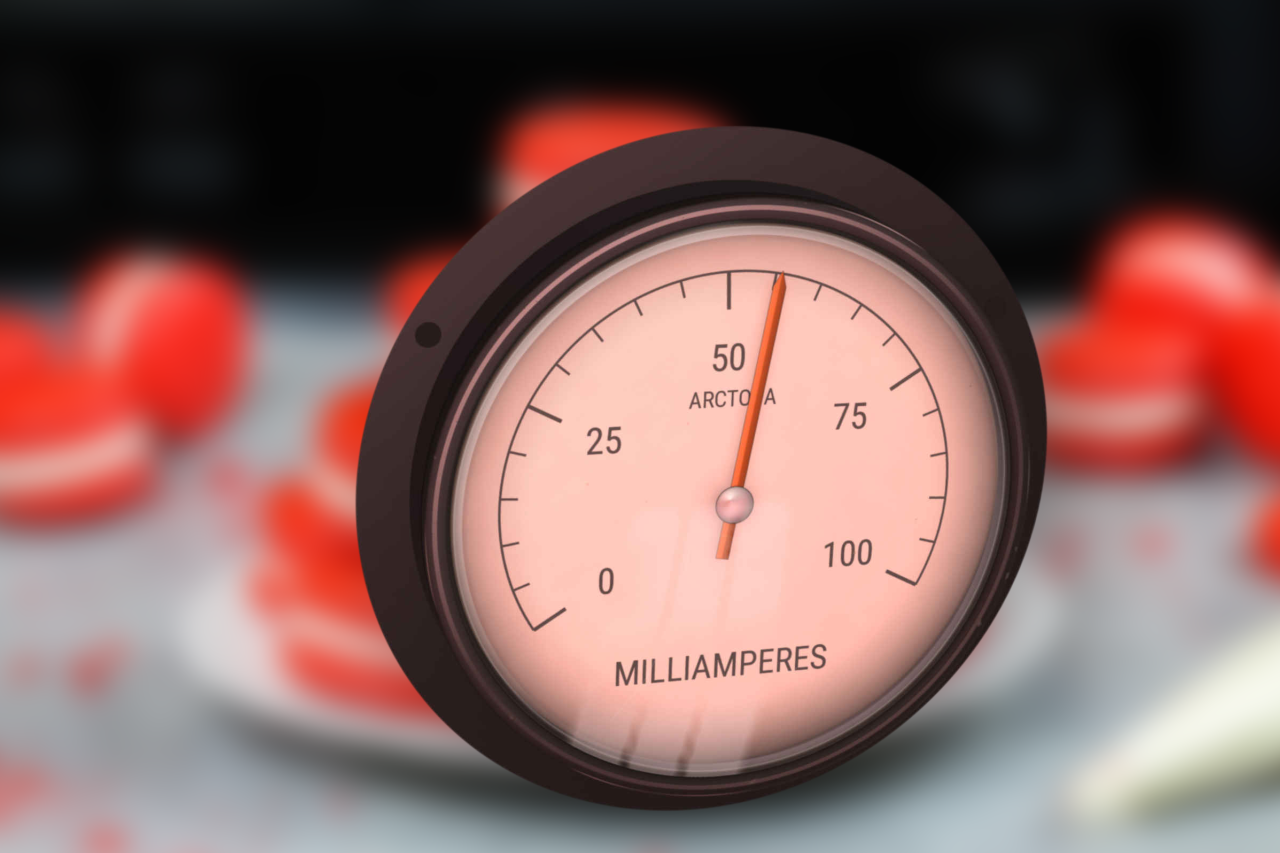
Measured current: 55 mA
